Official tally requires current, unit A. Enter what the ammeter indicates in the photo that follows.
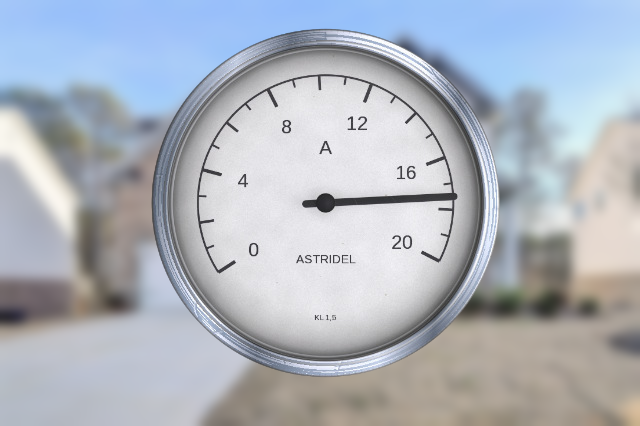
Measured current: 17.5 A
